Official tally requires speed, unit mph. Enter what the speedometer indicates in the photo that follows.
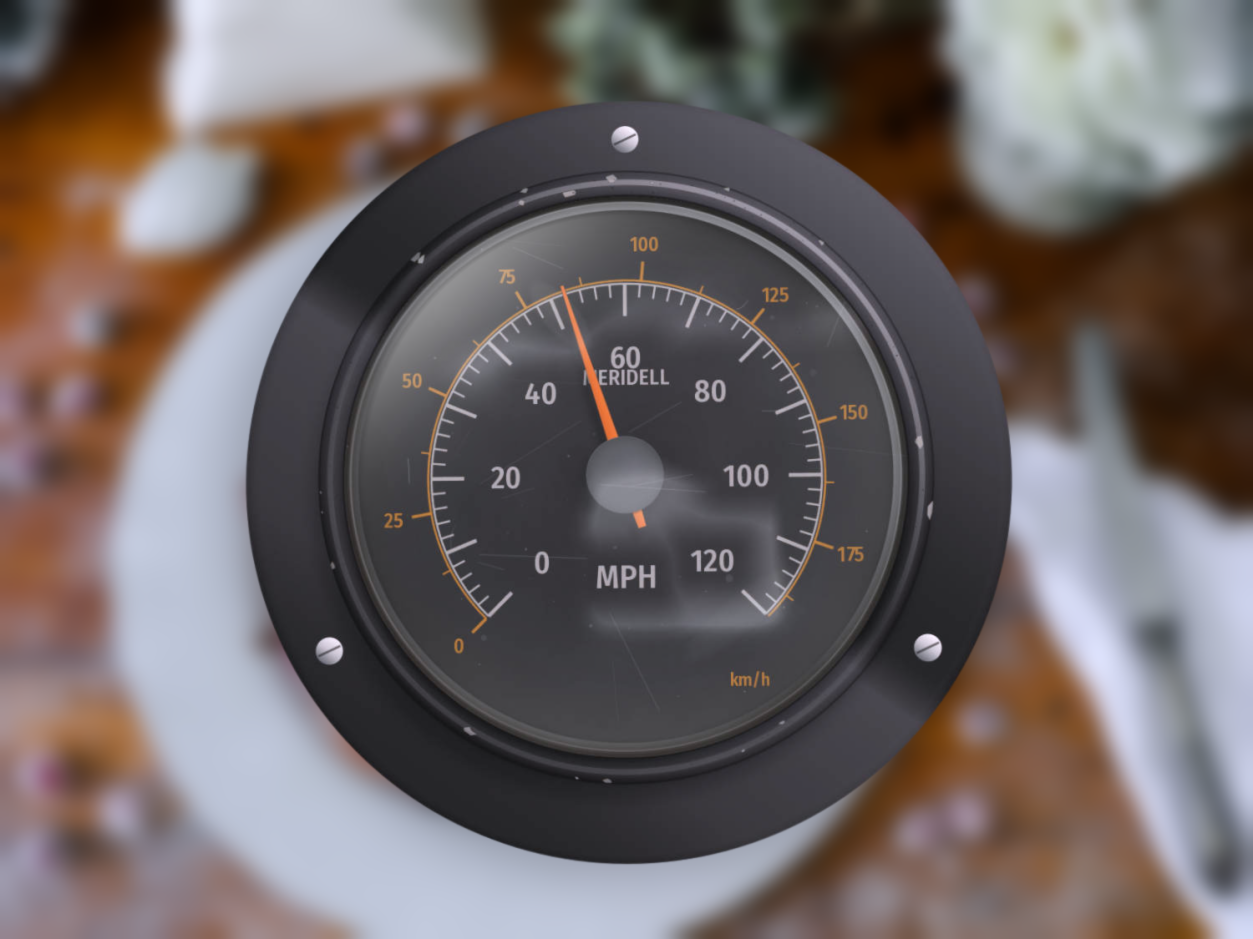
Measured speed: 52 mph
